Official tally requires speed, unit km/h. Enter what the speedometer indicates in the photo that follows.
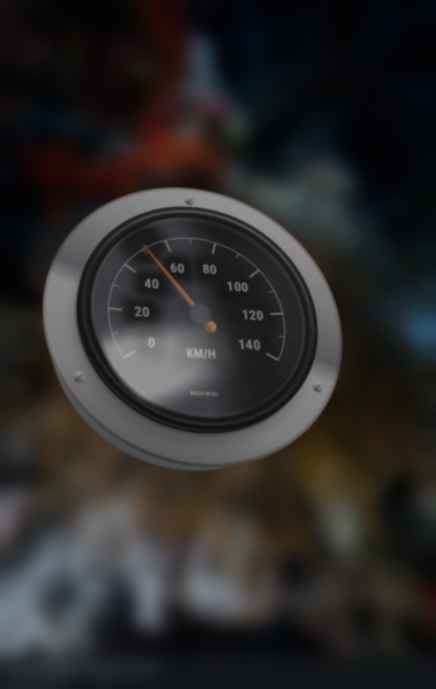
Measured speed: 50 km/h
